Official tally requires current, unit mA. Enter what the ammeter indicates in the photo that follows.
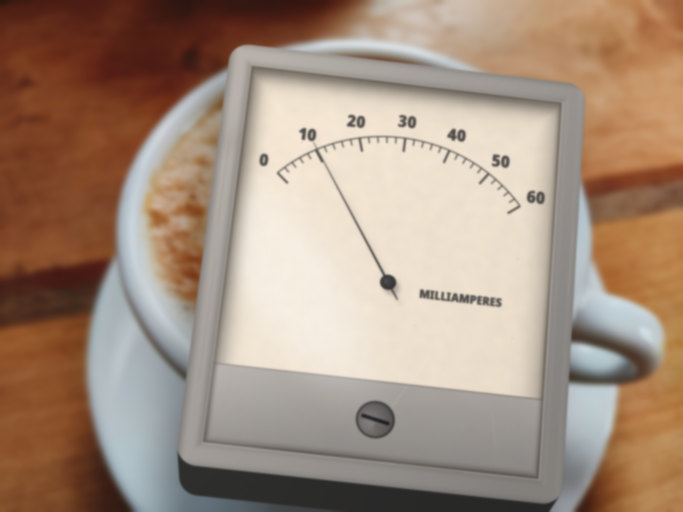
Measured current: 10 mA
